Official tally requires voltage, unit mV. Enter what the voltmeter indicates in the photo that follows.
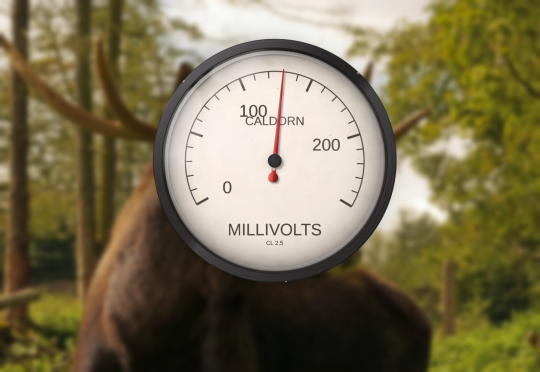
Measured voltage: 130 mV
